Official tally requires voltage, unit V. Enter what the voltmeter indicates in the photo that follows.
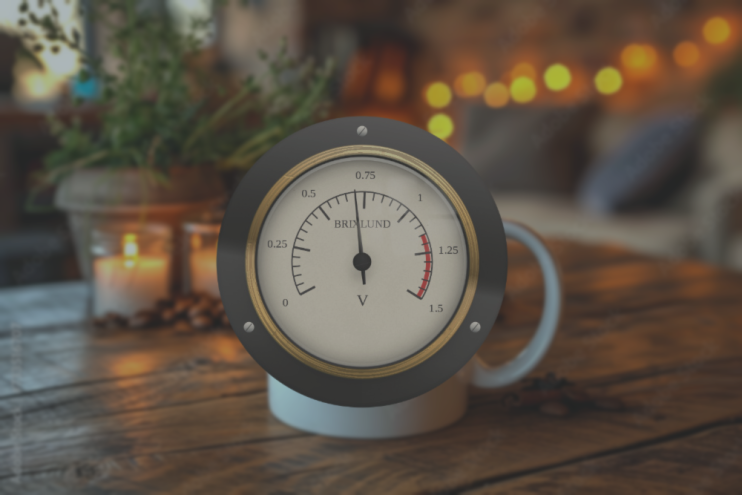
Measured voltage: 0.7 V
